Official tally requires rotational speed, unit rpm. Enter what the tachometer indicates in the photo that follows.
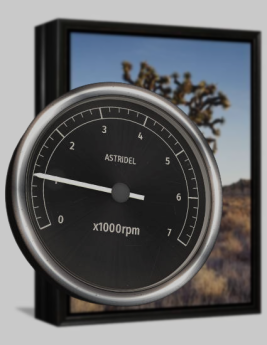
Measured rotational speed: 1000 rpm
